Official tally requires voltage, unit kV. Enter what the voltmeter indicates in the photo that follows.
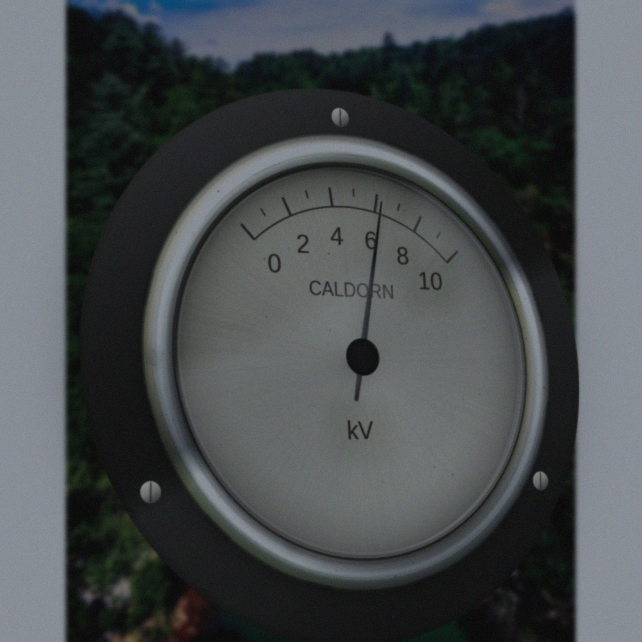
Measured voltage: 6 kV
